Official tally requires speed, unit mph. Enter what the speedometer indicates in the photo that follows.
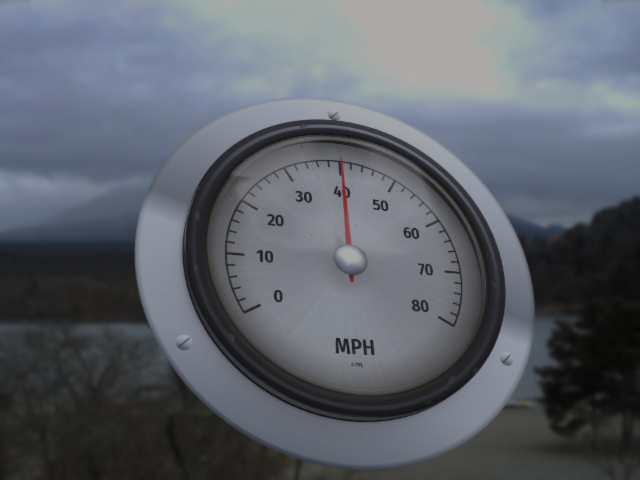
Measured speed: 40 mph
